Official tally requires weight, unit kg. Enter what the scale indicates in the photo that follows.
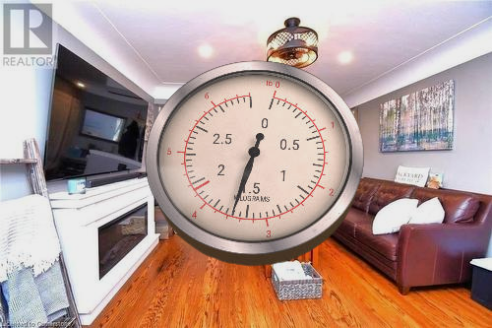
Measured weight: 1.6 kg
